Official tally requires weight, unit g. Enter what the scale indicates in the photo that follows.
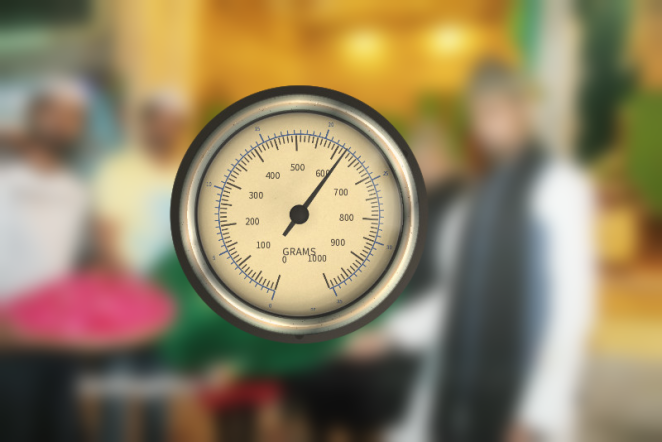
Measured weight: 620 g
